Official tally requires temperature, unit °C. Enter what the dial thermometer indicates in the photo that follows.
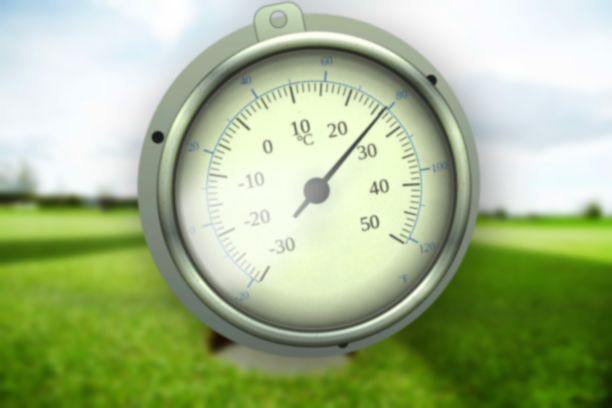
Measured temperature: 26 °C
